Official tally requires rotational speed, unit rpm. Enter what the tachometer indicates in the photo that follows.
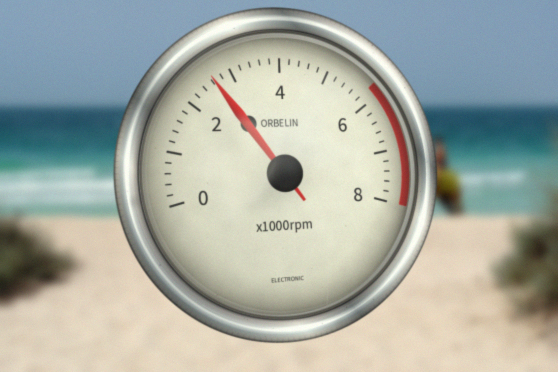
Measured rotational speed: 2600 rpm
